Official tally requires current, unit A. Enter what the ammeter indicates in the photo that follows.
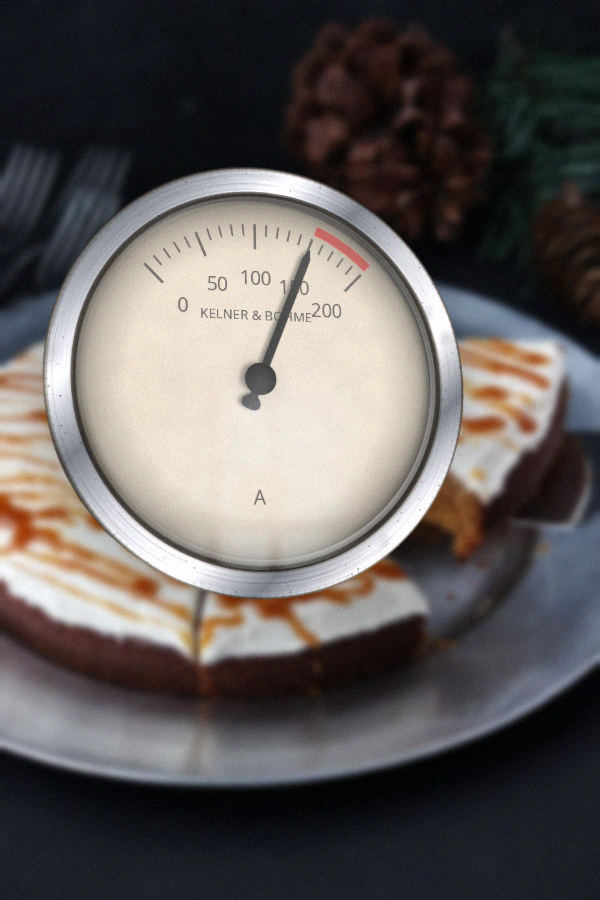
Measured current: 150 A
